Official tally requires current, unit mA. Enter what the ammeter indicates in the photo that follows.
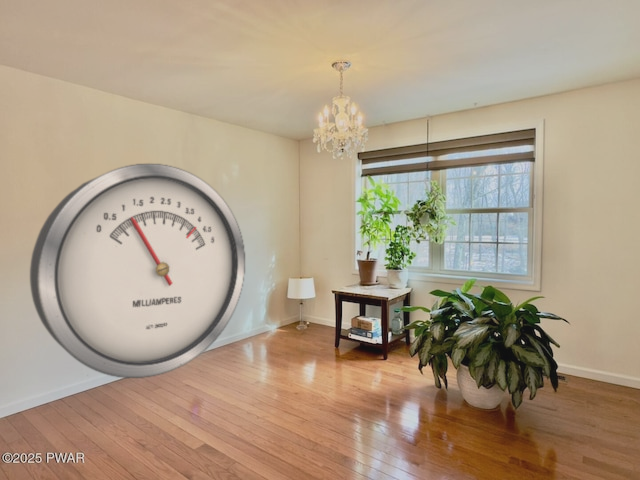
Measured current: 1 mA
